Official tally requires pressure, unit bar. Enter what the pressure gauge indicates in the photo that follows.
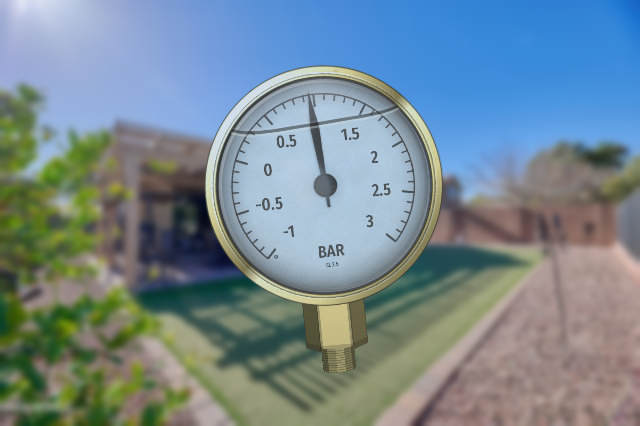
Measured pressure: 0.95 bar
